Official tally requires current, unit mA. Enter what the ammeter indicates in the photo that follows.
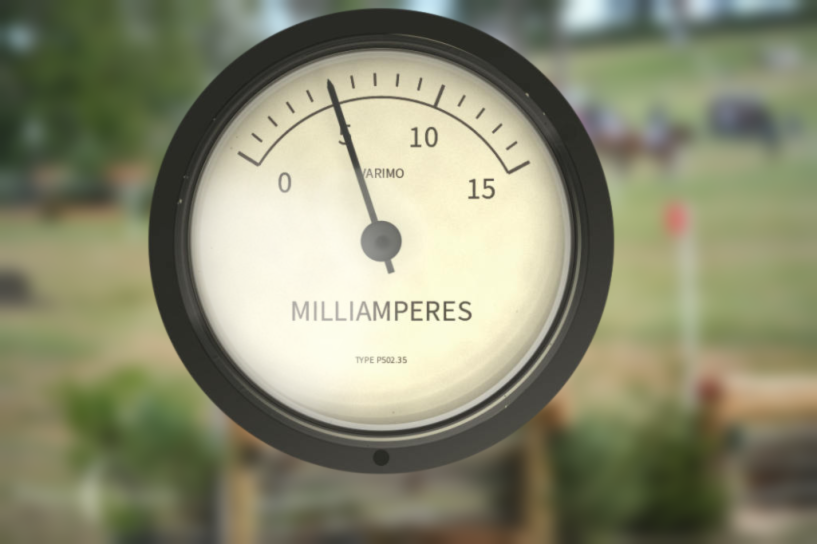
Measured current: 5 mA
